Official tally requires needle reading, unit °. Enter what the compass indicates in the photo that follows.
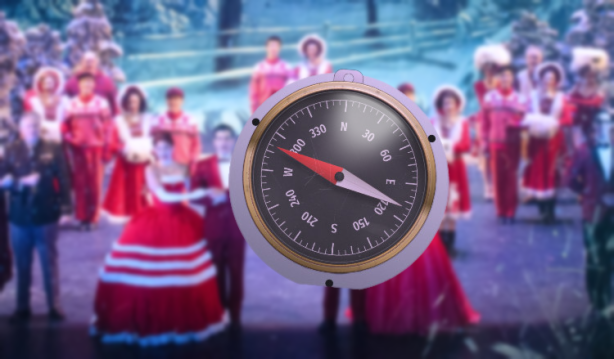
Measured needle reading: 290 °
